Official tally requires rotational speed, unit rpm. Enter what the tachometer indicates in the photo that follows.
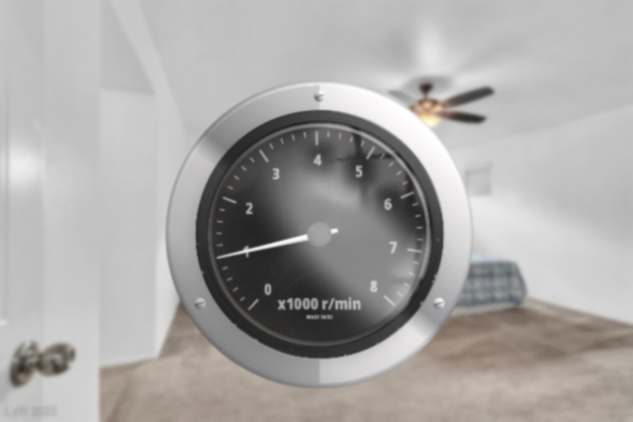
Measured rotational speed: 1000 rpm
